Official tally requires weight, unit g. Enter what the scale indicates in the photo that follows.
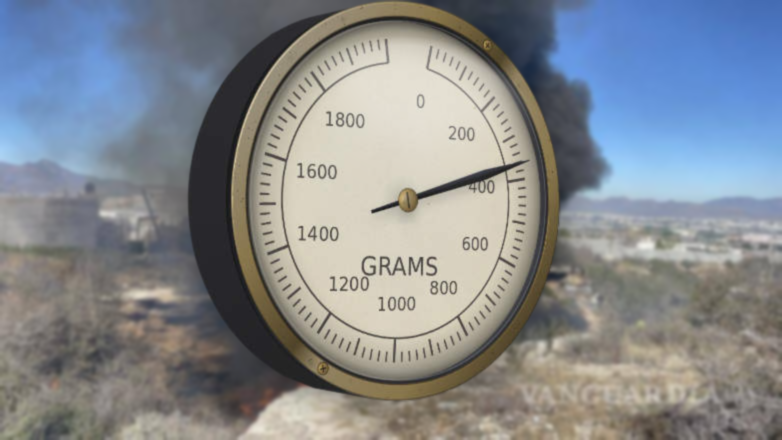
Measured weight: 360 g
